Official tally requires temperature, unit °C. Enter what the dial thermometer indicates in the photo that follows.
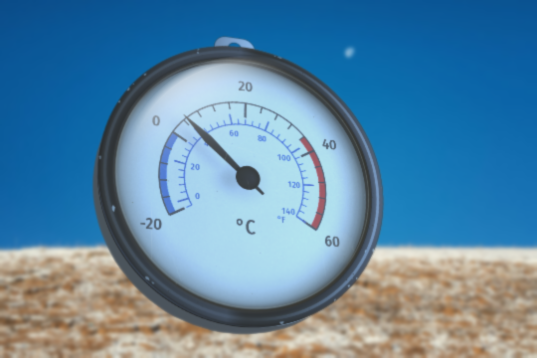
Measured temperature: 4 °C
